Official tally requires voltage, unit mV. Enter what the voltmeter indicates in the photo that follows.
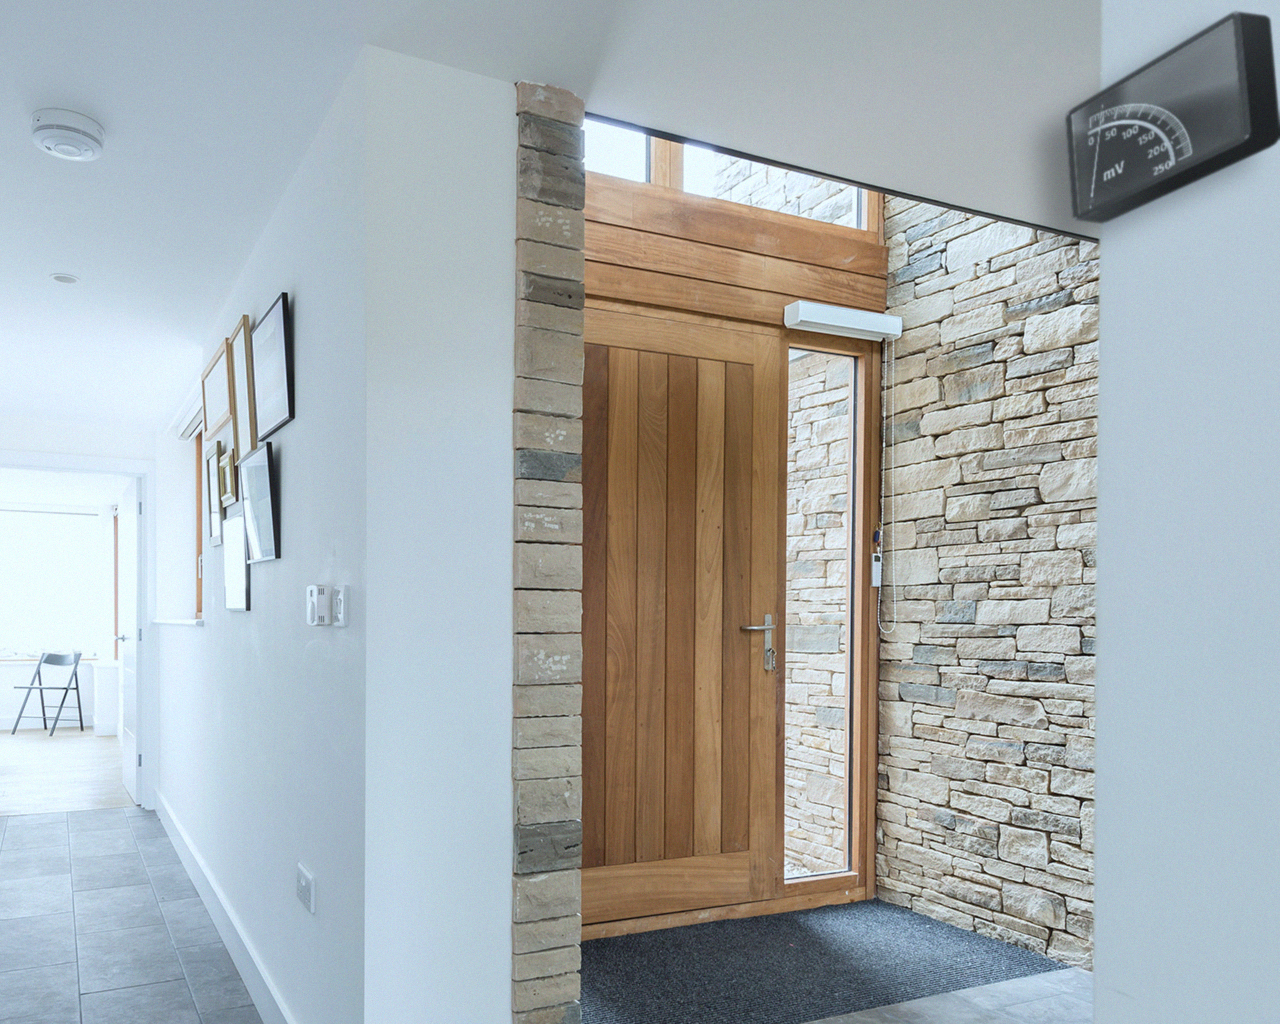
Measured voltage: 25 mV
